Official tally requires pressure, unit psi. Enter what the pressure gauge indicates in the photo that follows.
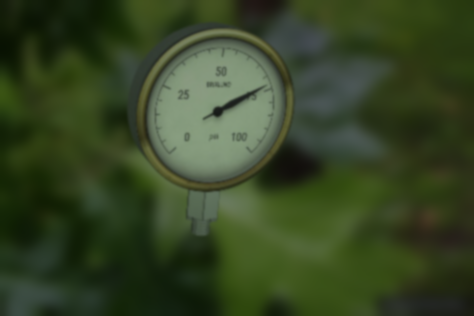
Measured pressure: 72.5 psi
